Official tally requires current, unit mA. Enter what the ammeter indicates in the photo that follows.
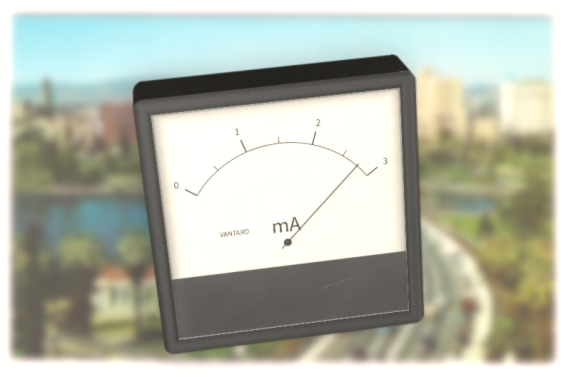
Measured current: 2.75 mA
